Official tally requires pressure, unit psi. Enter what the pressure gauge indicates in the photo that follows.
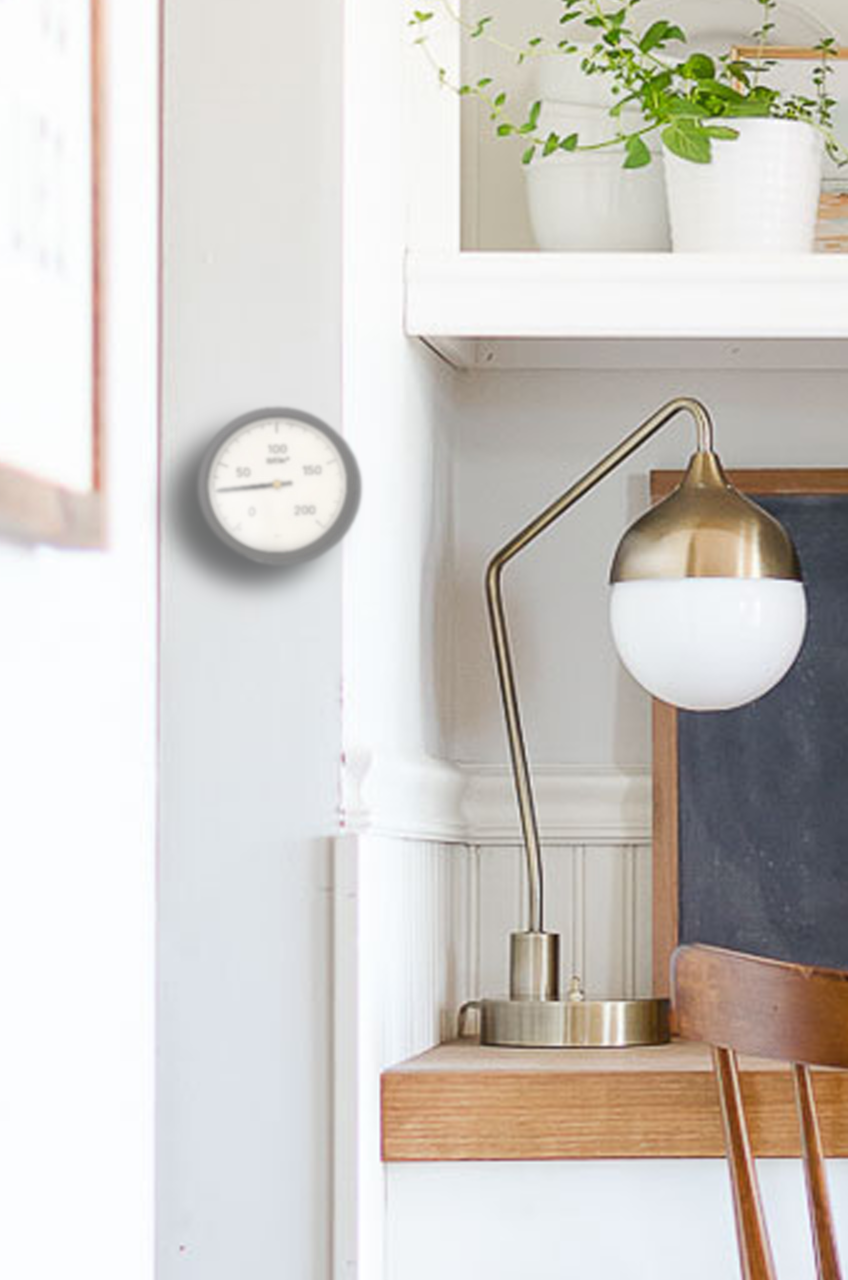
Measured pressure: 30 psi
